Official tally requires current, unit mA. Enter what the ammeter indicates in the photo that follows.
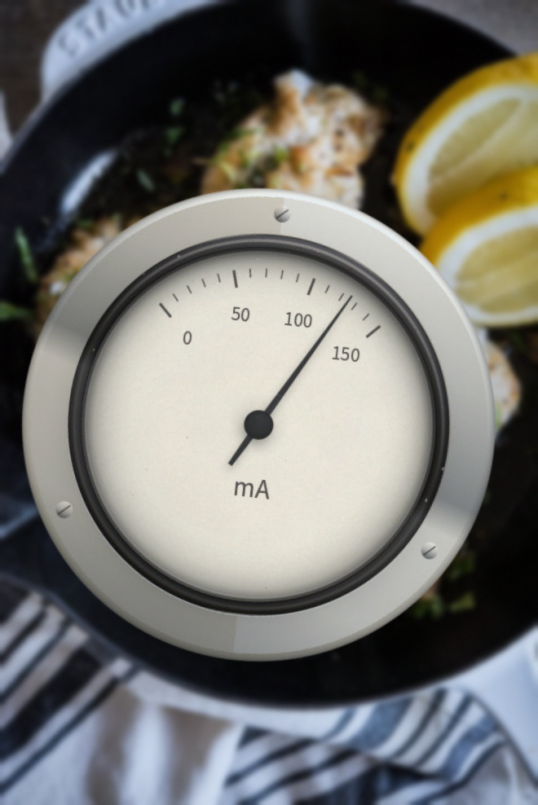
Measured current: 125 mA
